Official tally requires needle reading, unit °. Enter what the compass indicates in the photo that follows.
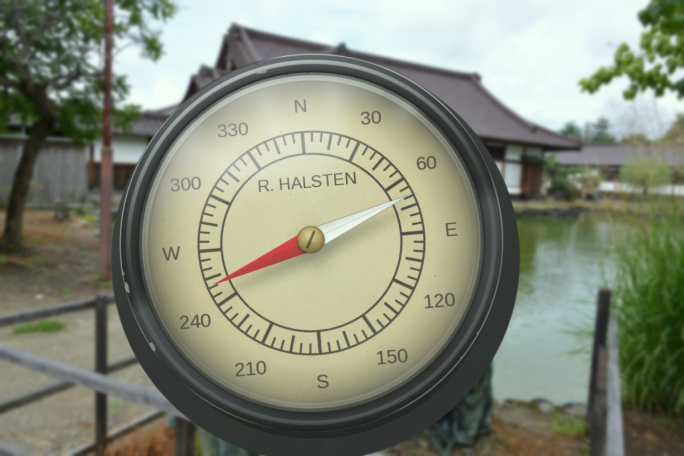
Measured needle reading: 250 °
